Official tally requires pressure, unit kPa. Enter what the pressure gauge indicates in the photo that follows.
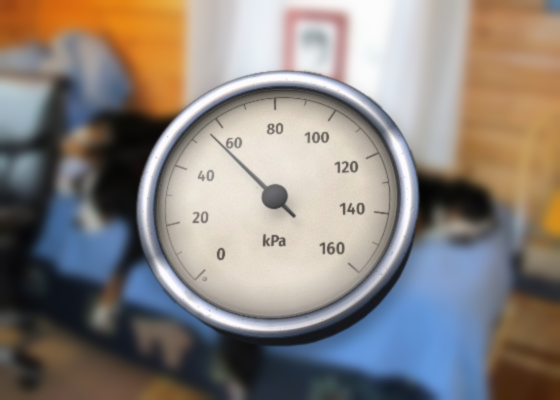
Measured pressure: 55 kPa
